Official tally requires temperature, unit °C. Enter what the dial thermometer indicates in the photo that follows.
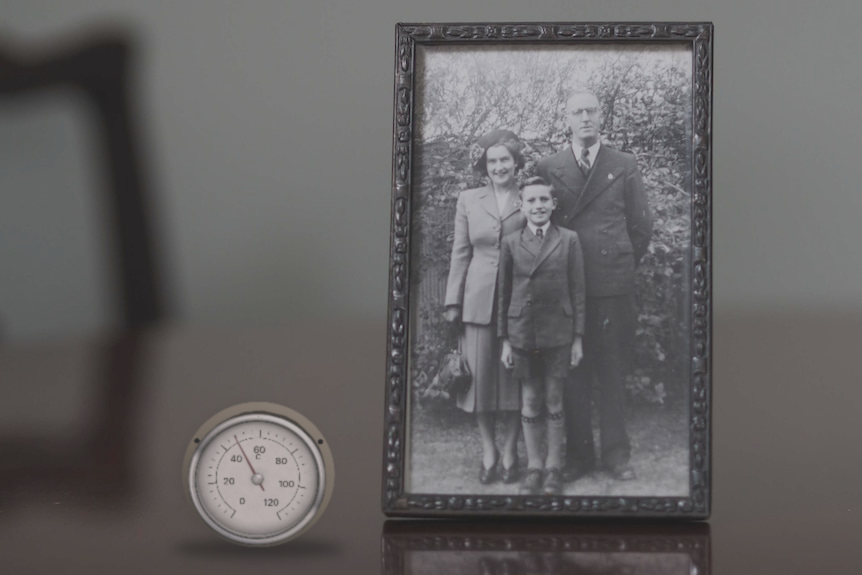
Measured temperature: 48 °C
